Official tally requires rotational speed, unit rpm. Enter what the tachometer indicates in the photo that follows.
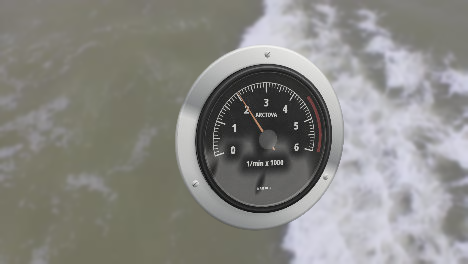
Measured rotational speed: 2000 rpm
